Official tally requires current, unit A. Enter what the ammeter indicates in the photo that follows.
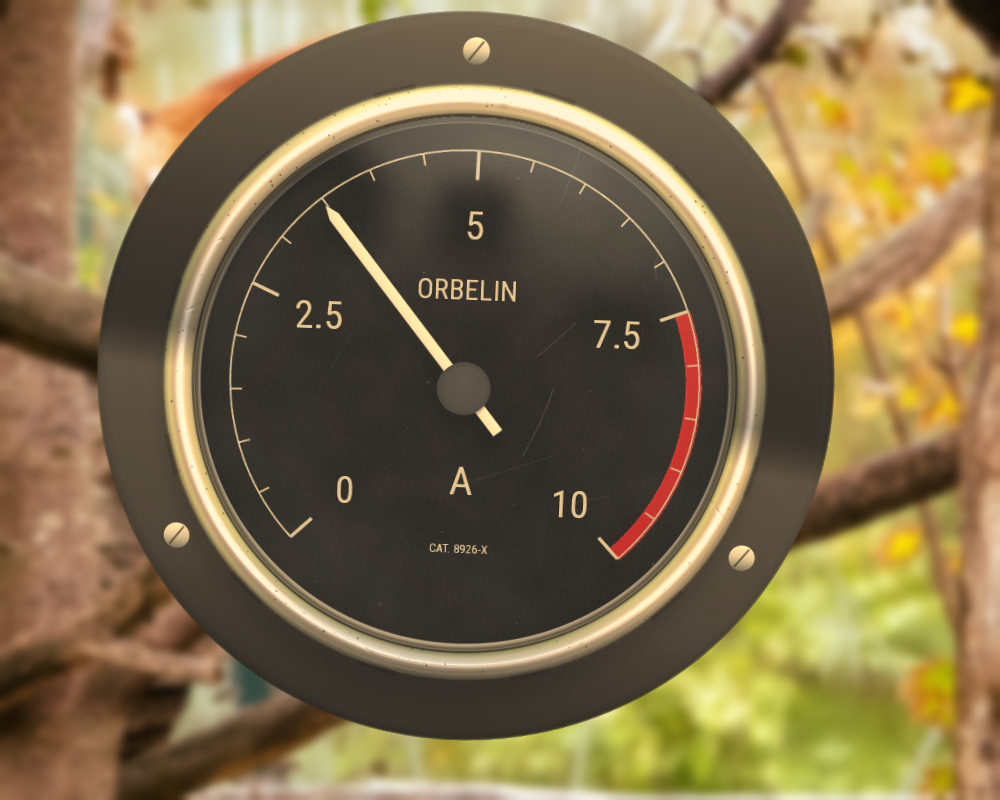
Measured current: 3.5 A
